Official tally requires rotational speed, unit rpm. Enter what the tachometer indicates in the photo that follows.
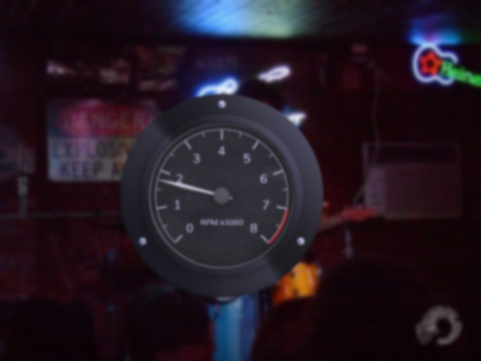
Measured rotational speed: 1750 rpm
